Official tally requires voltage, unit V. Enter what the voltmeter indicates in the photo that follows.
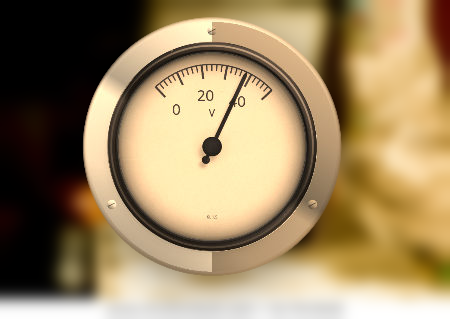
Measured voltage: 38 V
